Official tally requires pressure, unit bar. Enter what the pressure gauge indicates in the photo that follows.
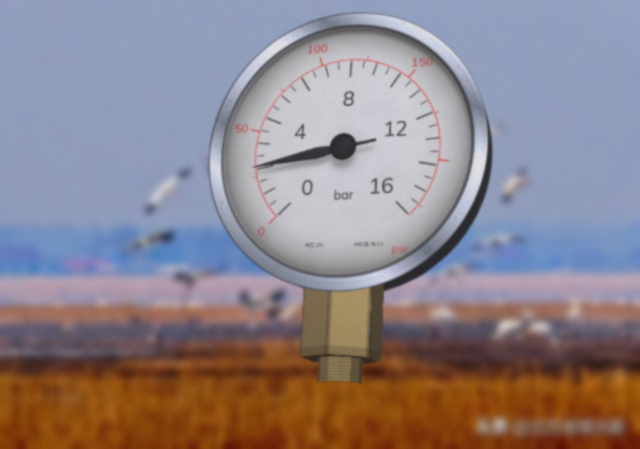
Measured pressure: 2 bar
